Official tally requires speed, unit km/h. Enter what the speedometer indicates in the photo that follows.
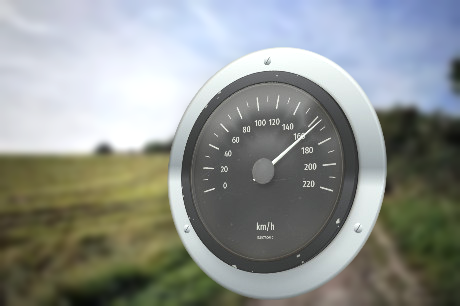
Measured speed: 165 km/h
